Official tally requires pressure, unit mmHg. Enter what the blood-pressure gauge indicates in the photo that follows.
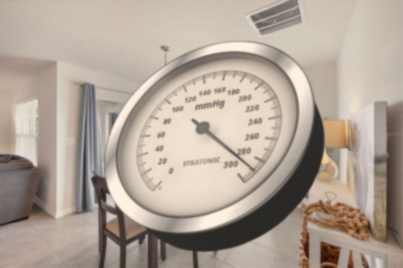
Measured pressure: 290 mmHg
